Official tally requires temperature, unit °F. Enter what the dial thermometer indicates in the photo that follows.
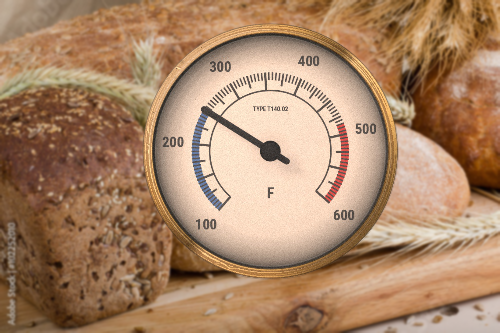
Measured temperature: 250 °F
